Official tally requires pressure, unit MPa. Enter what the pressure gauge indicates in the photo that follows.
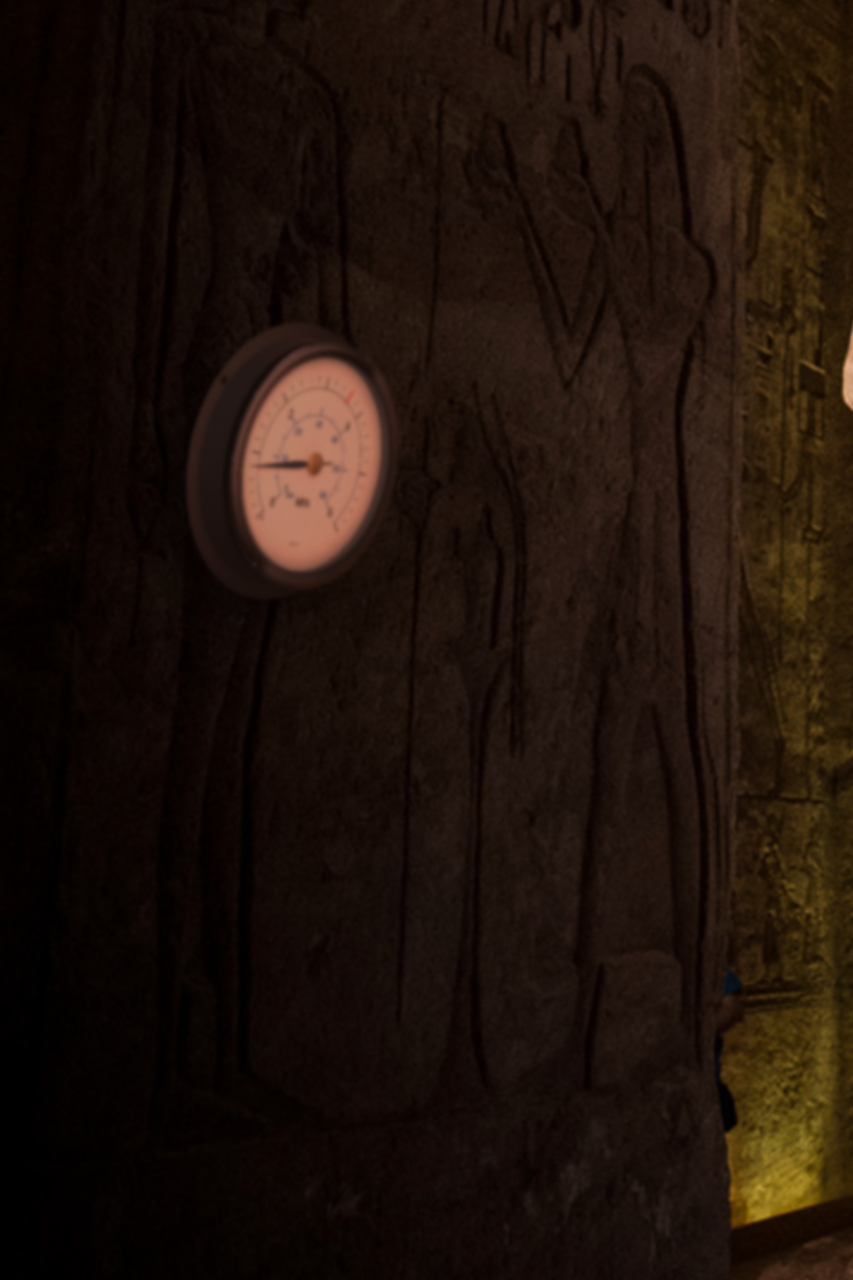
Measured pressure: 0.8 MPa
